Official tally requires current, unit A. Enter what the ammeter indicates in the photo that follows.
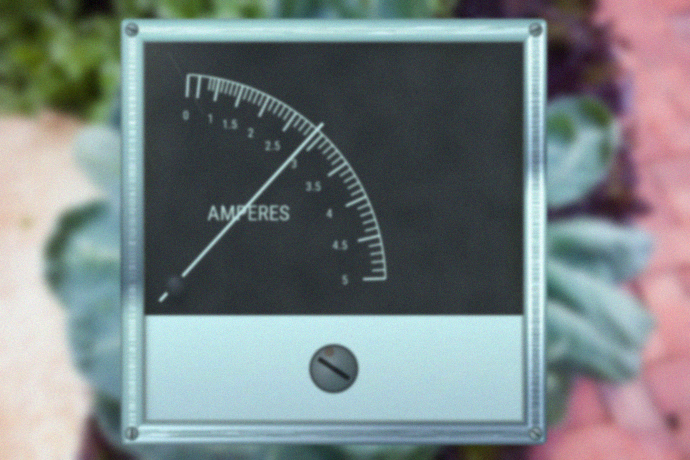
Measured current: 2.9 A
